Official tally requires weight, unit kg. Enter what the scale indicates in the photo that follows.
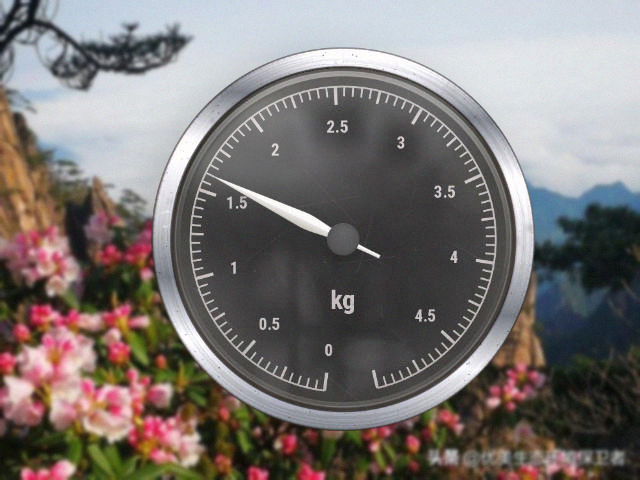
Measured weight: 1.6 kg
